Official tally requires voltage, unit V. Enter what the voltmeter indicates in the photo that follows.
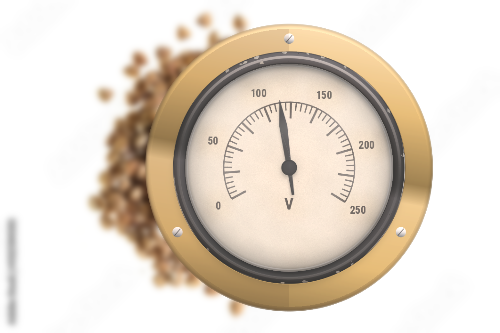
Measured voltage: 115 V
